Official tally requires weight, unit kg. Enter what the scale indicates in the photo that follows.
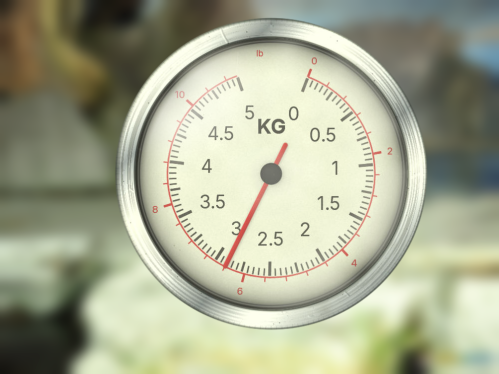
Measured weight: 2.9 kg
